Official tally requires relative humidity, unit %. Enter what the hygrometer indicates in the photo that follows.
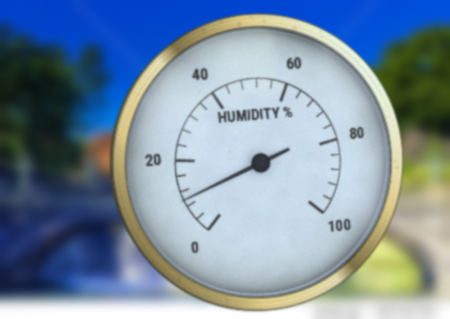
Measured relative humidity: 10 %
